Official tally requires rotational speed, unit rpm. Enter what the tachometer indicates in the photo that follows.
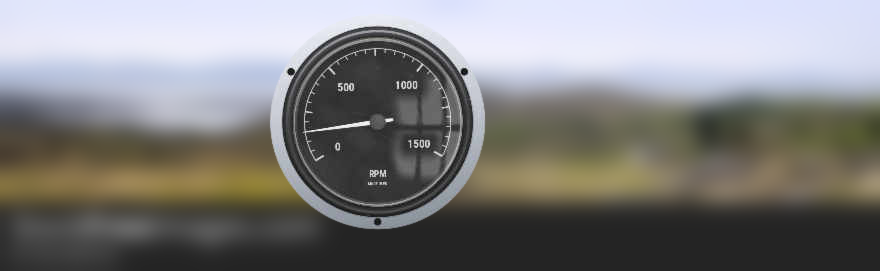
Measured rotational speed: 150 rpm
